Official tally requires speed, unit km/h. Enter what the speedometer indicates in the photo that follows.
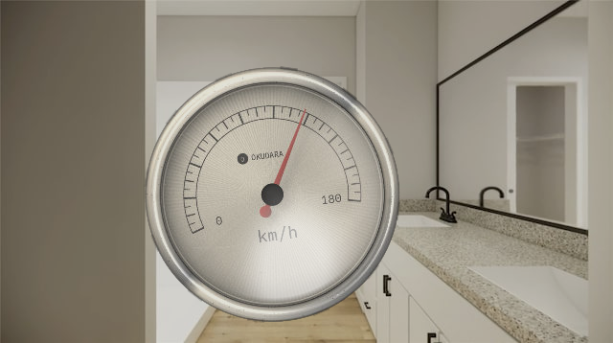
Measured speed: 117.5 km/h
